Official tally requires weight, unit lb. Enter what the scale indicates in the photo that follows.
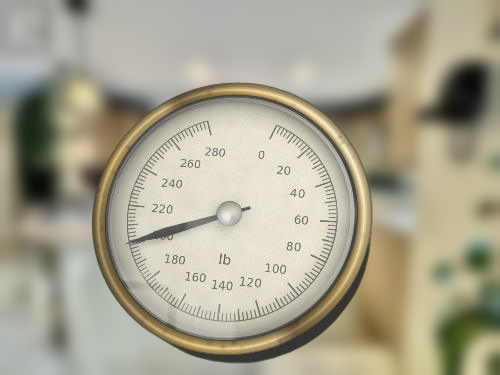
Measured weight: 200 lb
